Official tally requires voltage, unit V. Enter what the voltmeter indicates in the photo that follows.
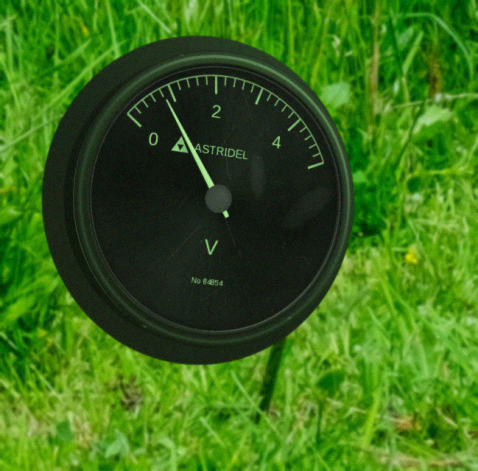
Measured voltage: 0.8 V
